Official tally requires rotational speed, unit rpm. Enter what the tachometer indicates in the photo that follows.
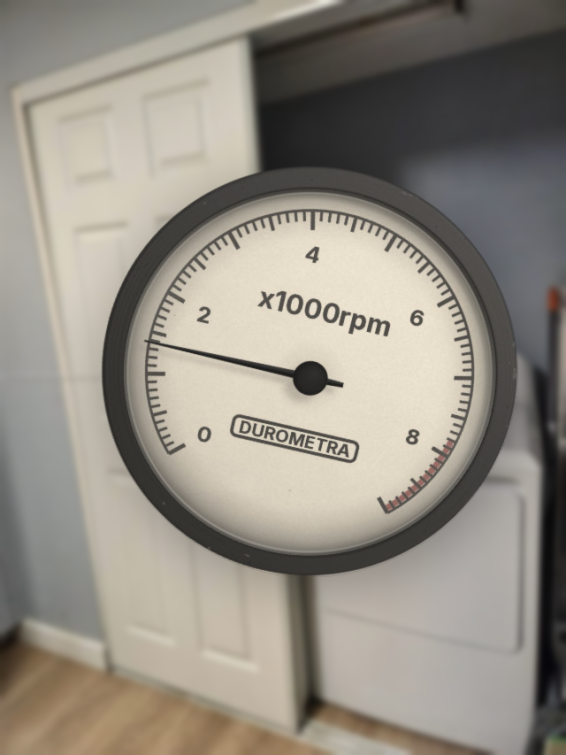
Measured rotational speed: 1400 rpm
